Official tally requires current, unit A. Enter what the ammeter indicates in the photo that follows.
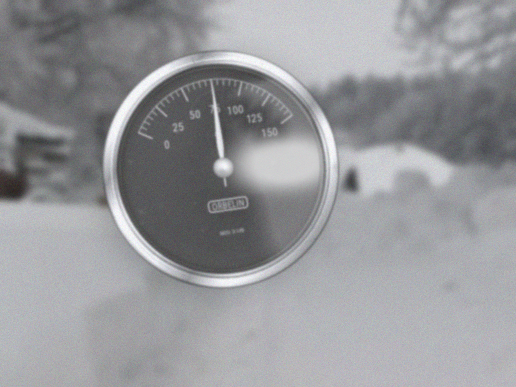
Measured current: 75 A
